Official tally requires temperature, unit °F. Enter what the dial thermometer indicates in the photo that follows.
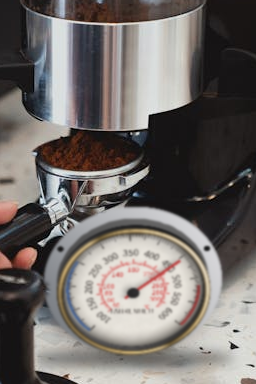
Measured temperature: 450 °F
